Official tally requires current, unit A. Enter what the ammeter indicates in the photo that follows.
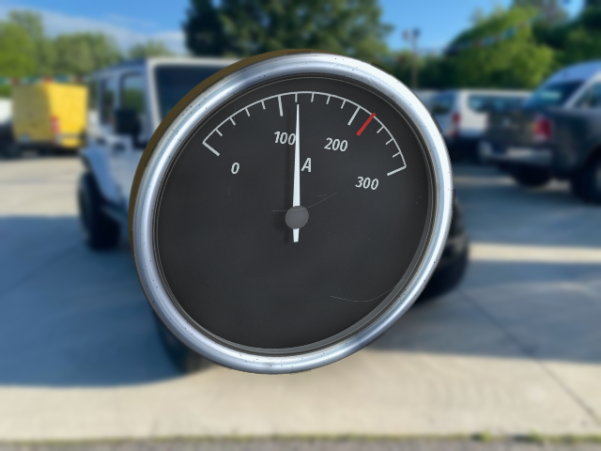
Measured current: 120 A
